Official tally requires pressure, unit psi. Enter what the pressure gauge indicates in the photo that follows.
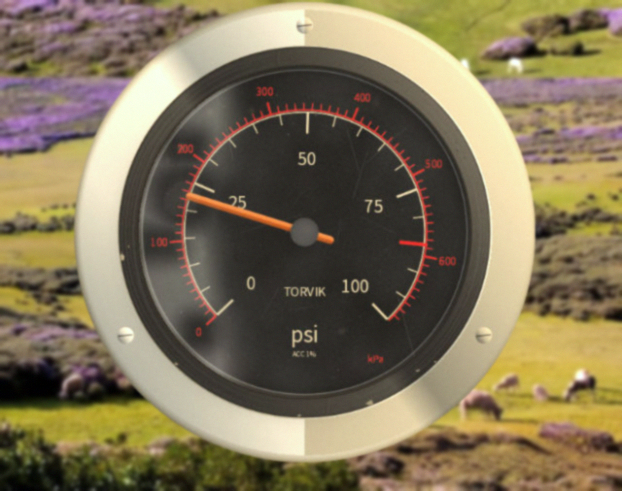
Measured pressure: 22.5 psi
